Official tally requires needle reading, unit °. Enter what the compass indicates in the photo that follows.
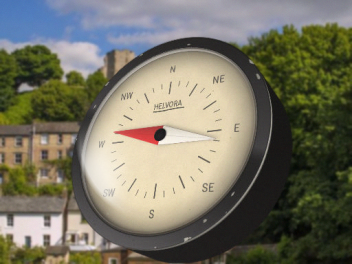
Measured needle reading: 280 °
